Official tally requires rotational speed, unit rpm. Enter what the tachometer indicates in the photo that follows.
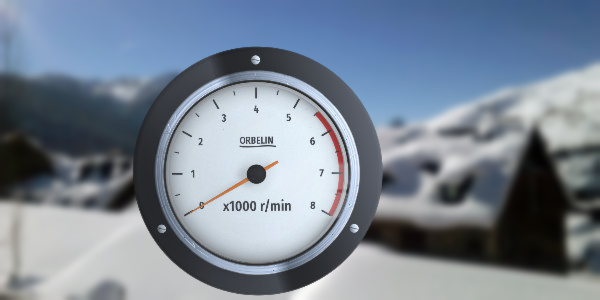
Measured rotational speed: 0 rpm
